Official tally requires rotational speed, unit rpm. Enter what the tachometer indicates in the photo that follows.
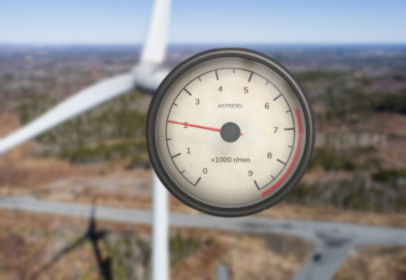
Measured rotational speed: 2000 rpm
